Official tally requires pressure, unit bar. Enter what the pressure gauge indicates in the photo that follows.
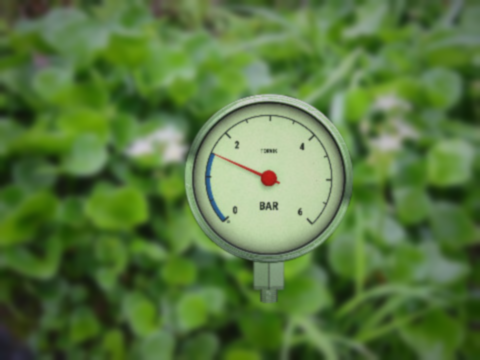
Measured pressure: 1.5 bar
